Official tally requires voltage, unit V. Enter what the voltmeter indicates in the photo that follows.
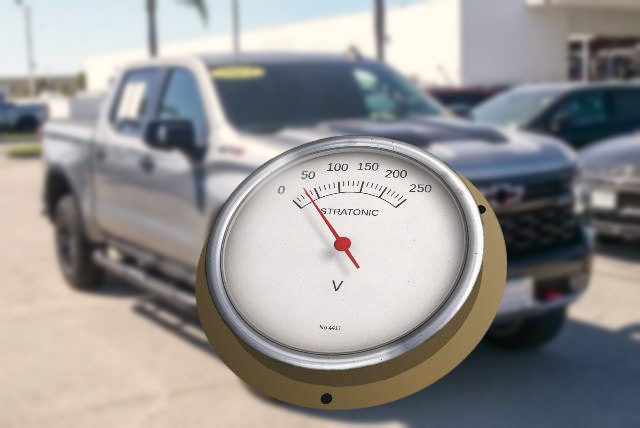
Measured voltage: 30 V
